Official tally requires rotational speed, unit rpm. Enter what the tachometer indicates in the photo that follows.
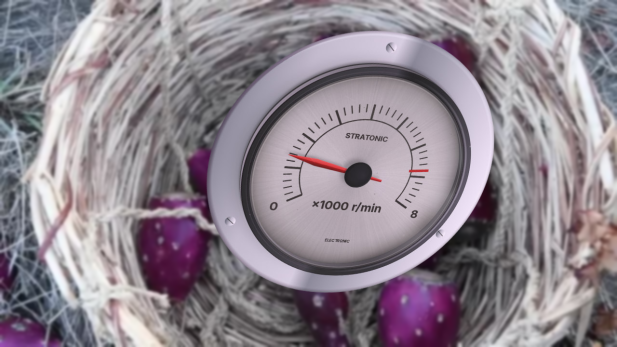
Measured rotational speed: 1400 rpm
